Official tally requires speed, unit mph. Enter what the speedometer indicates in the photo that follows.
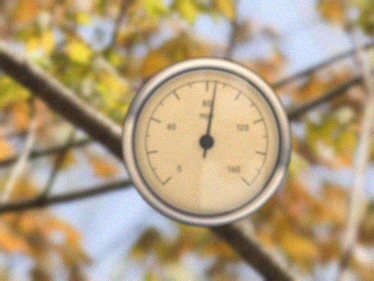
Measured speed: 85 mph
